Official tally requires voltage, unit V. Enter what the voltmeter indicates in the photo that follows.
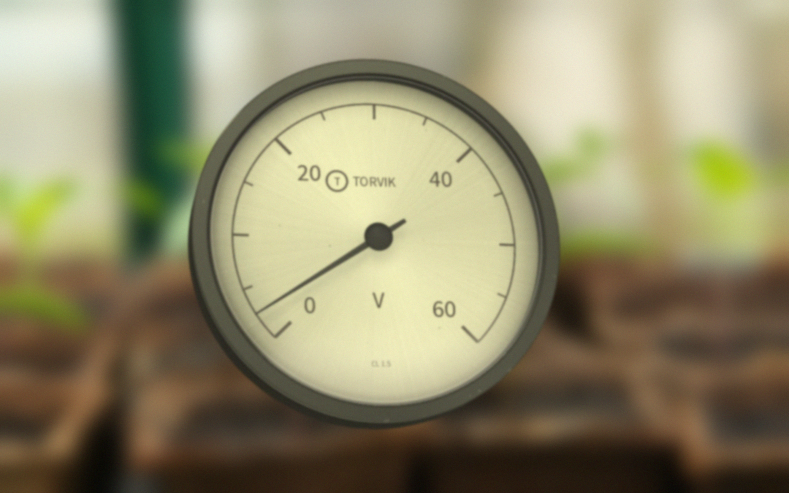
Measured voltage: 2.5 V
